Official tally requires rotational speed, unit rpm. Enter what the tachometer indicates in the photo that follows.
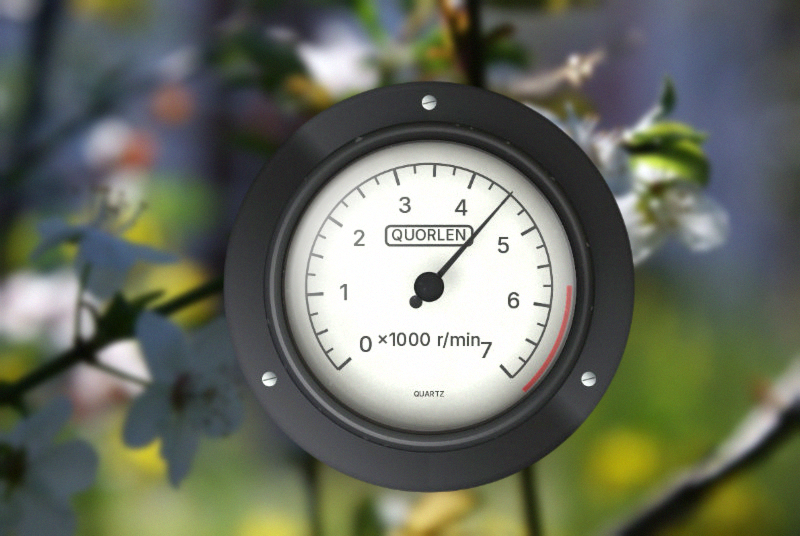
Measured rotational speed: 4500 rpm
